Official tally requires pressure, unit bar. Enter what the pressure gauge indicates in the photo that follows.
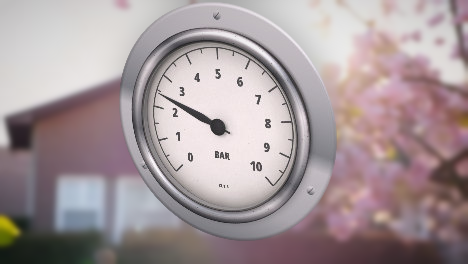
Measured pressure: 2.5 bar
